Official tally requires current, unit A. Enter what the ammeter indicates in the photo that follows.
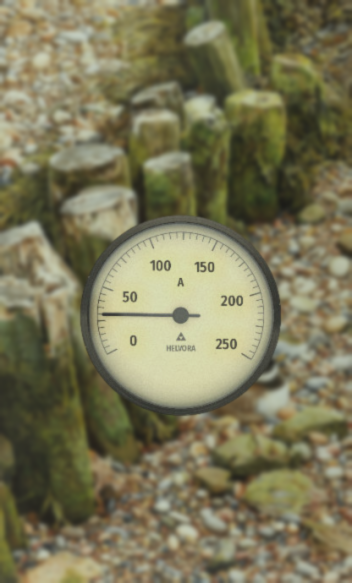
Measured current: 30 A
